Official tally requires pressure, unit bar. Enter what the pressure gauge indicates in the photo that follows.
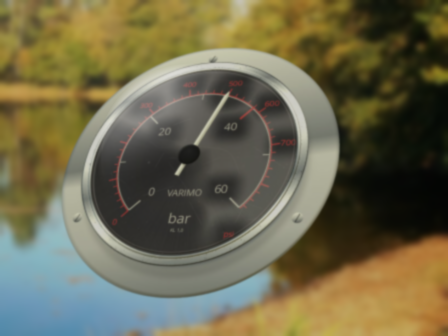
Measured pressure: 35 bar
